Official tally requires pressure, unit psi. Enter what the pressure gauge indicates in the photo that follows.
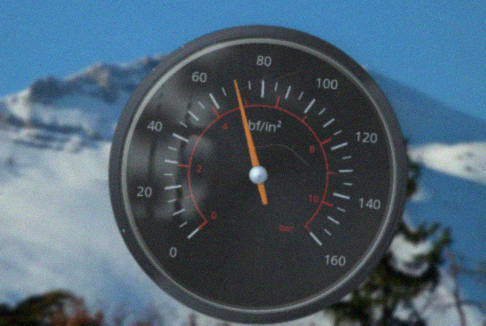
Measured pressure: 70 psi
